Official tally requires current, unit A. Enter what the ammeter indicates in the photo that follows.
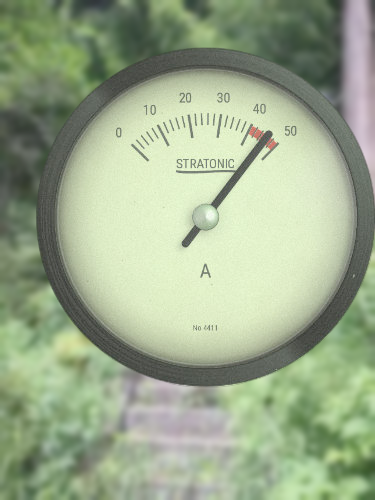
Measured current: 46 A
